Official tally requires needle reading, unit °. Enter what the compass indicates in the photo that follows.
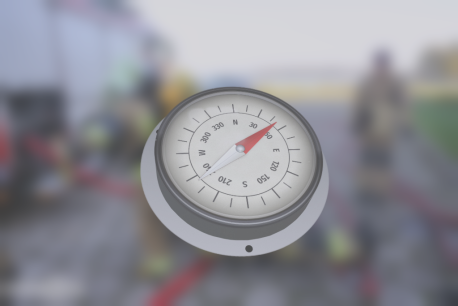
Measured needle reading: 52.5 °
